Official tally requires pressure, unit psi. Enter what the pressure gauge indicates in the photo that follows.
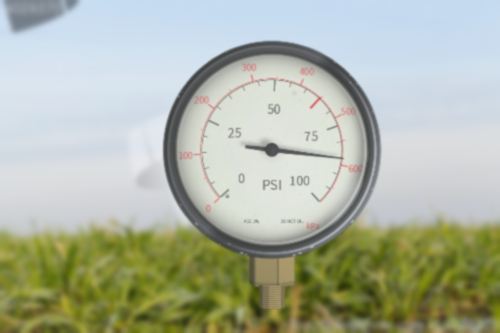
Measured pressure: 85 psi
